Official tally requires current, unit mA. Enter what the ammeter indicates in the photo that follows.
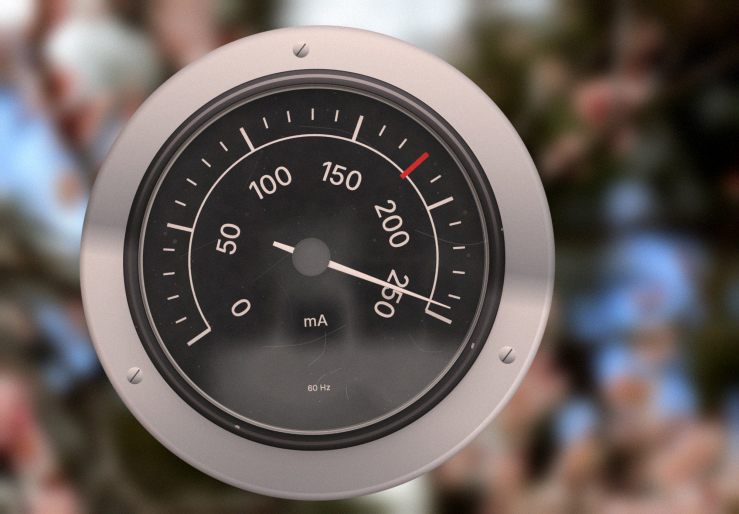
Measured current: 245 mA
